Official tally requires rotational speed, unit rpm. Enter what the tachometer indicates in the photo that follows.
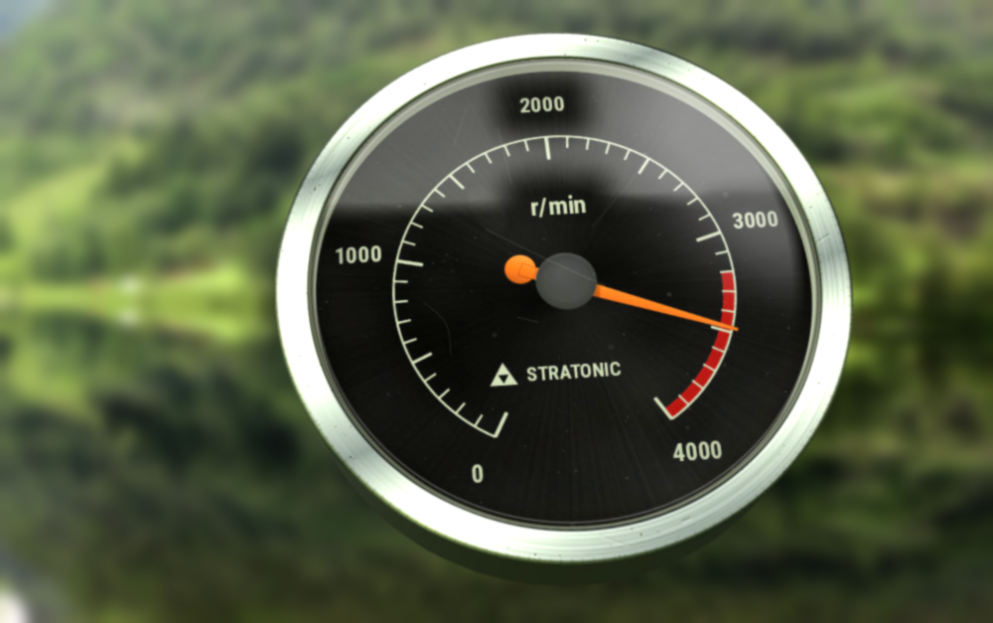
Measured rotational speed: 3500 rpm
